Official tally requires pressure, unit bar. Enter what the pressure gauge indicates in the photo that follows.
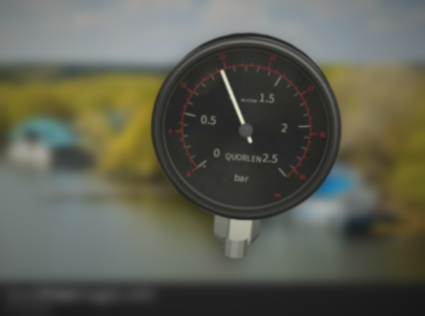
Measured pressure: 1 bar
